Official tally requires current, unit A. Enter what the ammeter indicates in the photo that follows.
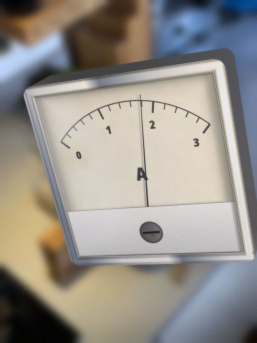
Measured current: 1.8 A
